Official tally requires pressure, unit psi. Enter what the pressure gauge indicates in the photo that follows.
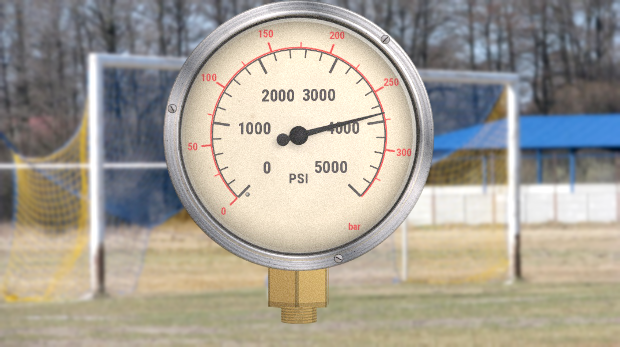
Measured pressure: 3900 psi
